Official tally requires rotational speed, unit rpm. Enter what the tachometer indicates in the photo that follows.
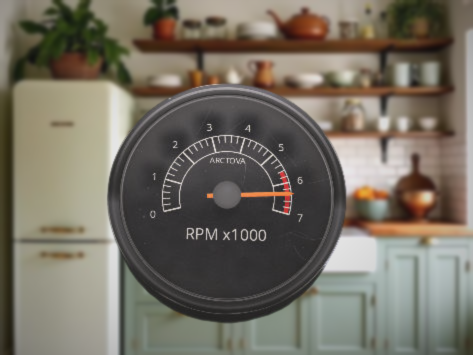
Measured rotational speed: 6400 rpm
